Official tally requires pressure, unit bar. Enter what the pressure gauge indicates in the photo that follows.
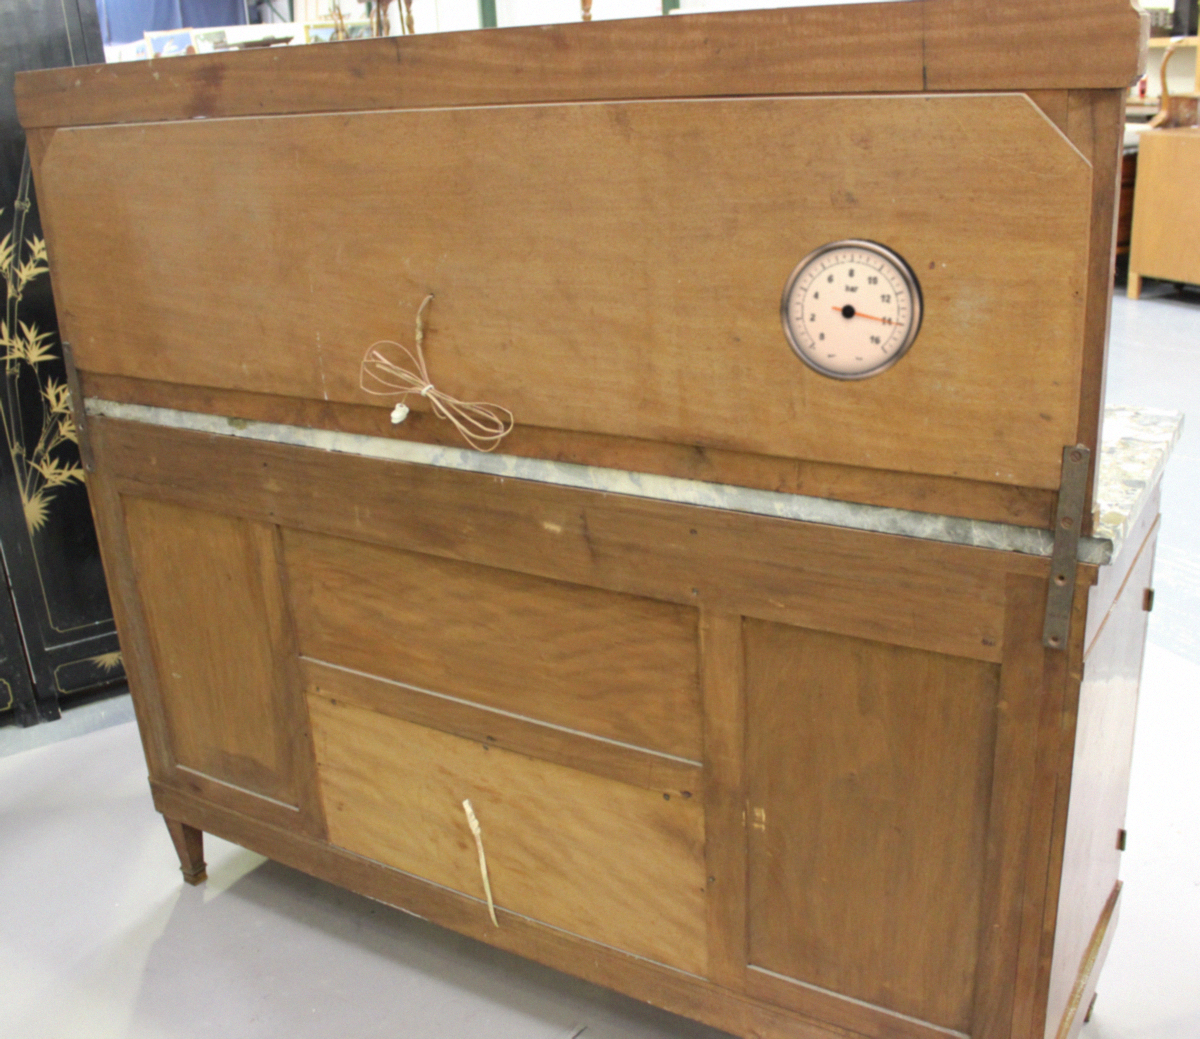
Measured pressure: 14 bar
